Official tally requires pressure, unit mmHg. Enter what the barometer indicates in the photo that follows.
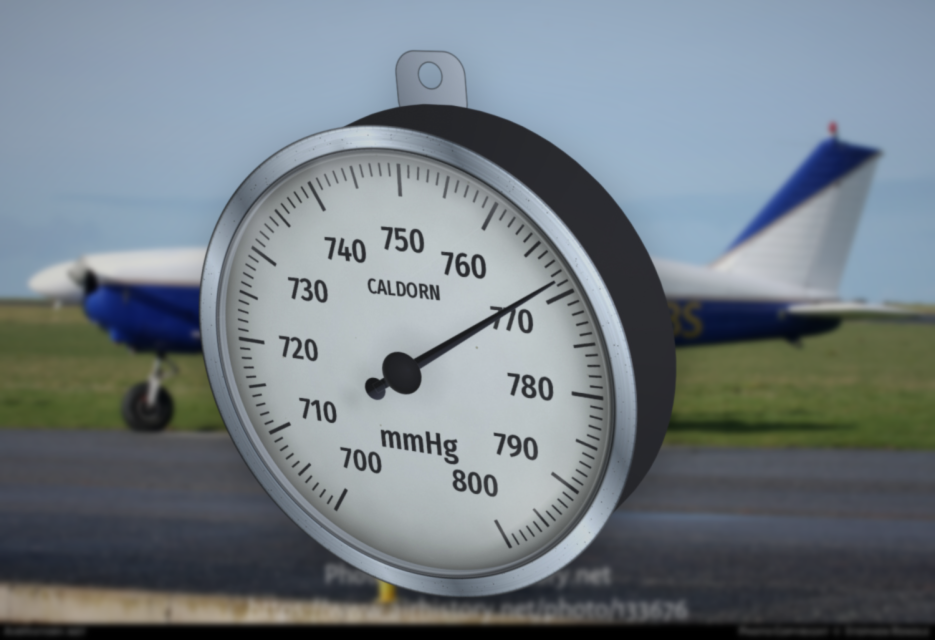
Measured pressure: 768.5 mmHg
